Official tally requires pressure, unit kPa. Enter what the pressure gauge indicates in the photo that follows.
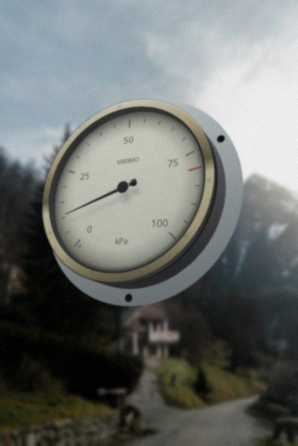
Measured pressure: 10 kPa
